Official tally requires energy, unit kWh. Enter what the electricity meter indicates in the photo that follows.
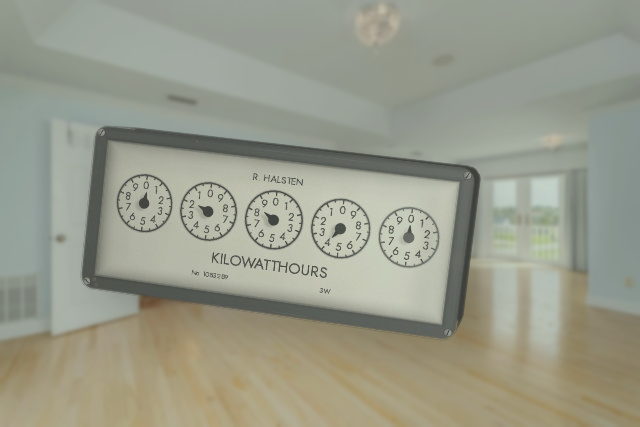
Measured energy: 1840 kWh
